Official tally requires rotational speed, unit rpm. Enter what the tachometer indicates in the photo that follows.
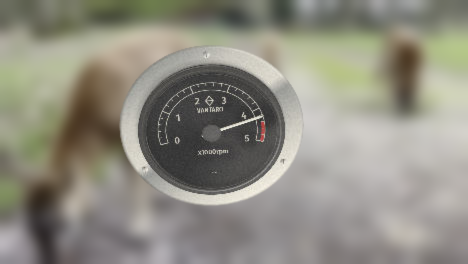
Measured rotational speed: 4200 rpm
